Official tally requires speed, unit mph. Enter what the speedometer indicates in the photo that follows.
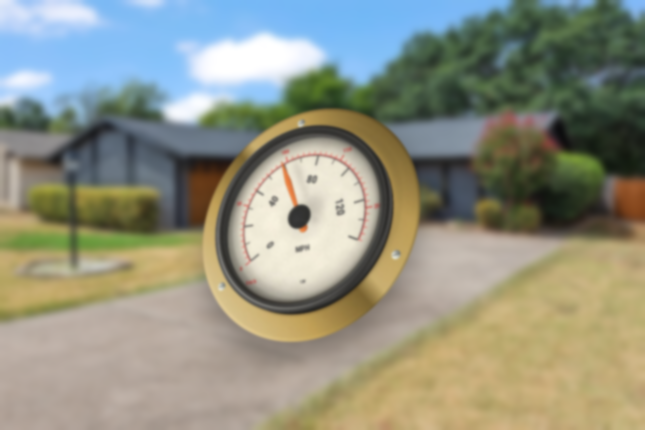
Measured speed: 60 mph
